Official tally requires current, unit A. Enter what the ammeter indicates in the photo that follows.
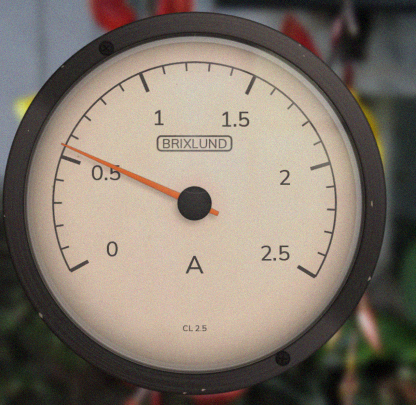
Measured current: 0.55 A
